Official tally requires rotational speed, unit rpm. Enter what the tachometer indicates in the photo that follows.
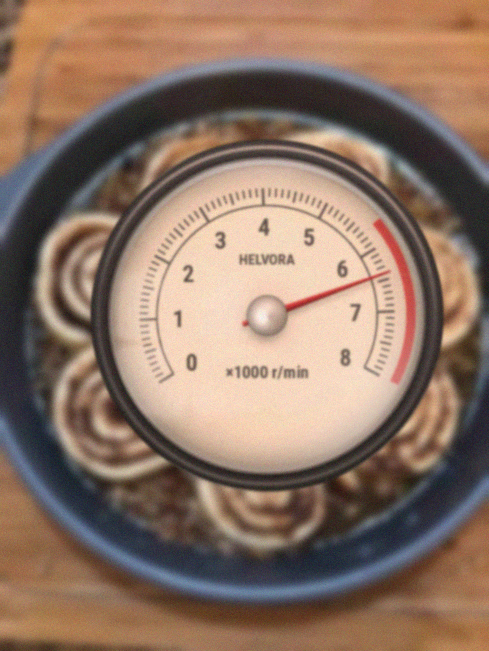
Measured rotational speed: 6400 rpm
